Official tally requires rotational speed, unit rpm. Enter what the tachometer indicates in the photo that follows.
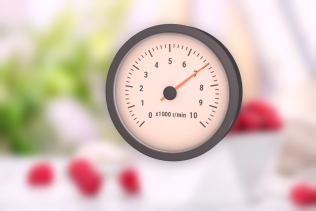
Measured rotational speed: 7000 rpm
